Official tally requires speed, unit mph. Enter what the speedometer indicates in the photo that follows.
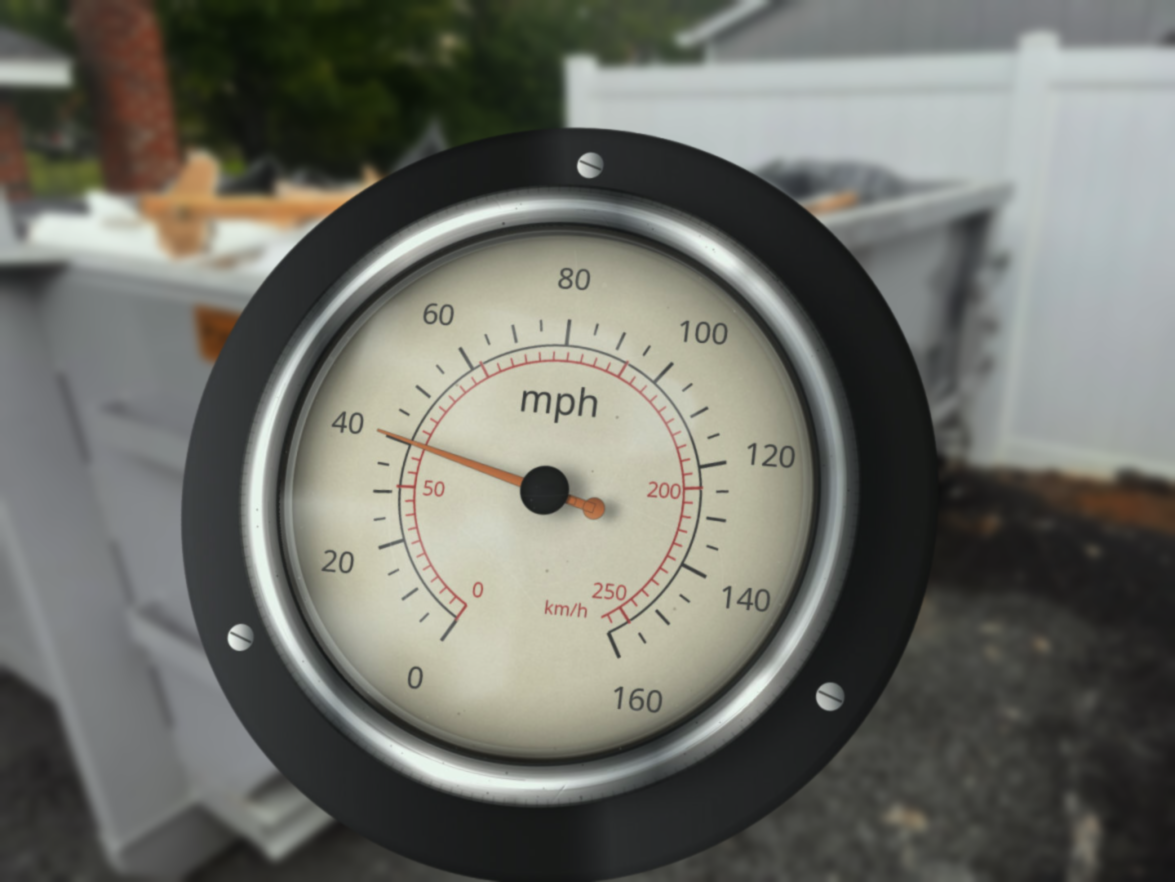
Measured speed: 40 mph
